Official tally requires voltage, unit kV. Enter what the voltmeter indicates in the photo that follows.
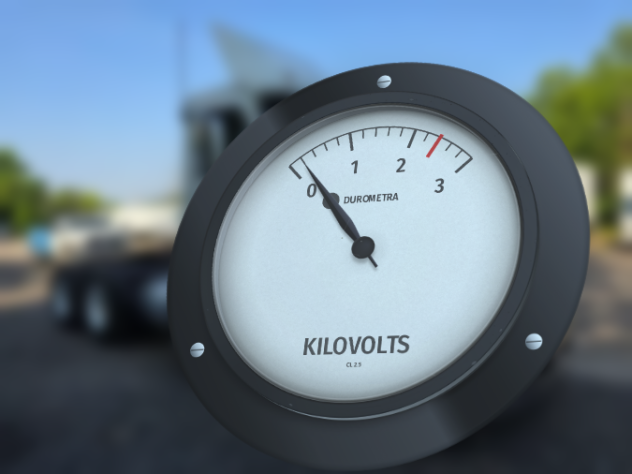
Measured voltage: 0.2 kV
